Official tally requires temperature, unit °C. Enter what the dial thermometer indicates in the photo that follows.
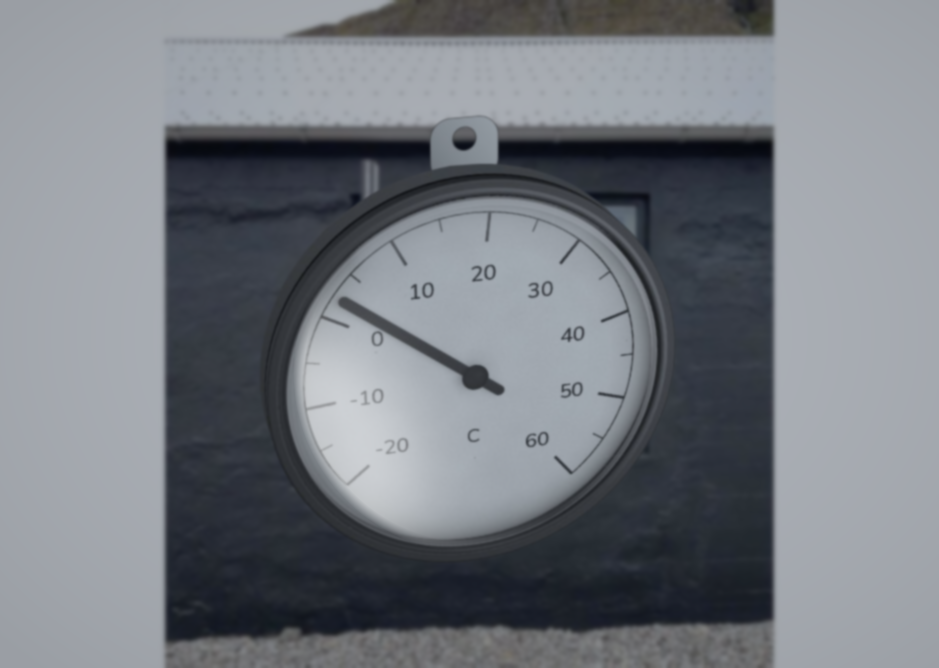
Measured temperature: 2.5 °C
